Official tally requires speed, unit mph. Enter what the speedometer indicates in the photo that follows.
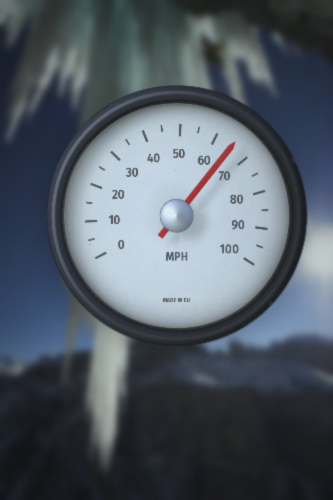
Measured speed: 65 mph
